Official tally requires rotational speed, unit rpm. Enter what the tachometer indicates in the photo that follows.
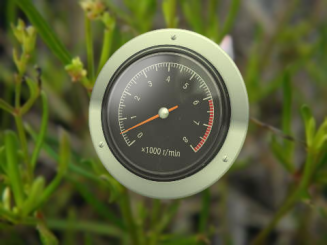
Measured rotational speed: 500 rpm
